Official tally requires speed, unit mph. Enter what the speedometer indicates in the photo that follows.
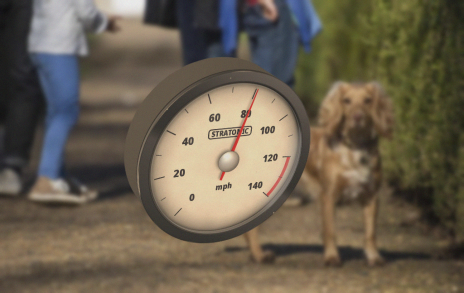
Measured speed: 80 mph
